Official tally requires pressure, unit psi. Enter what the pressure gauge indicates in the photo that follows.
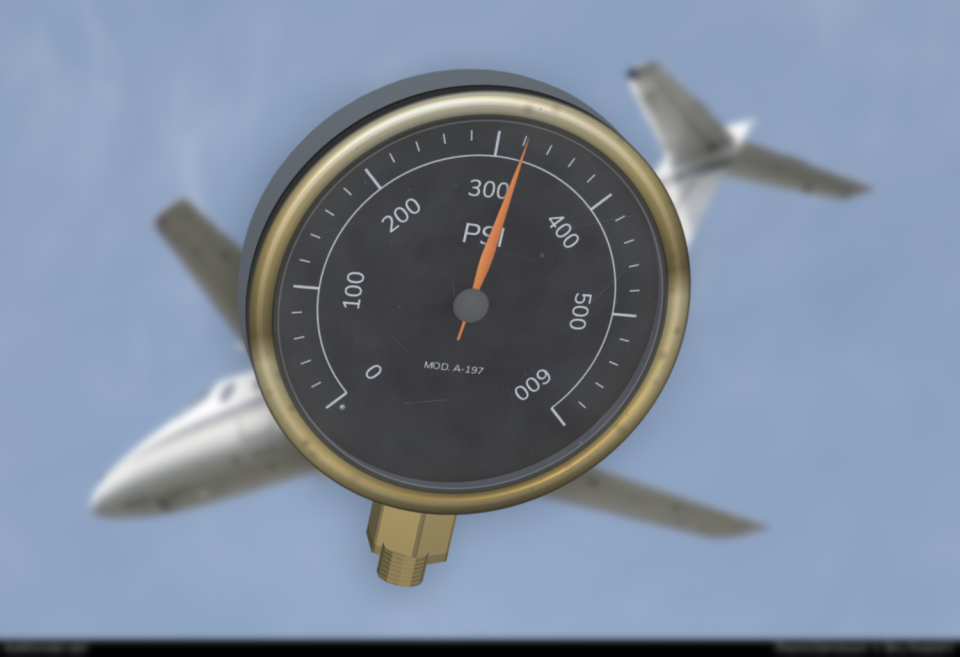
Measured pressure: 320 psi
